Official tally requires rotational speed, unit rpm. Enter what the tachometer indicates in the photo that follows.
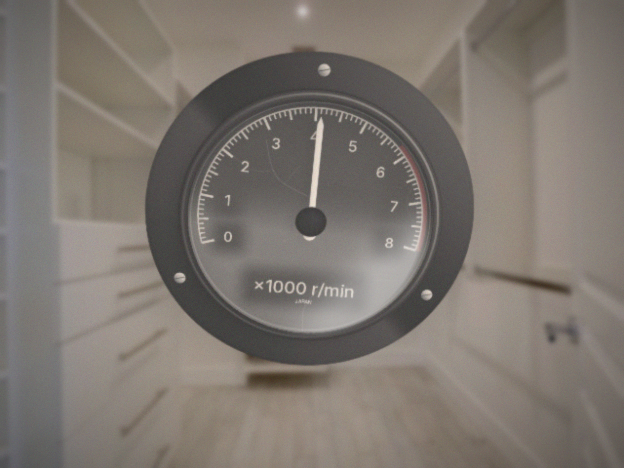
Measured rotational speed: 4100 rpm
